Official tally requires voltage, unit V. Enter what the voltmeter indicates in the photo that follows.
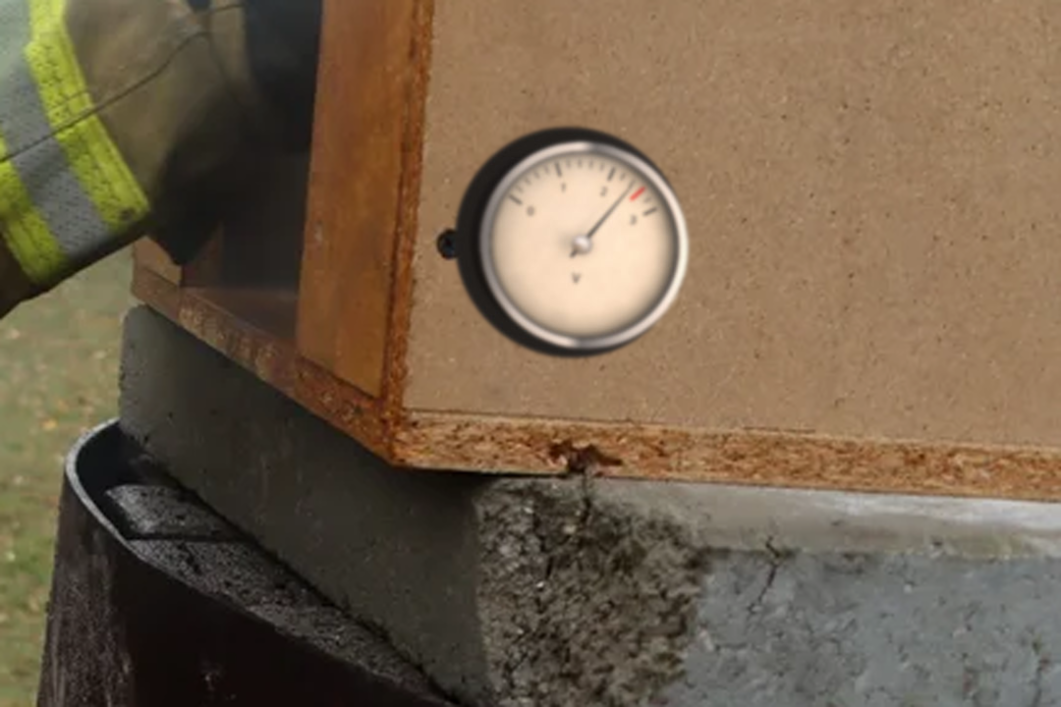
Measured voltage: 2.4 V
